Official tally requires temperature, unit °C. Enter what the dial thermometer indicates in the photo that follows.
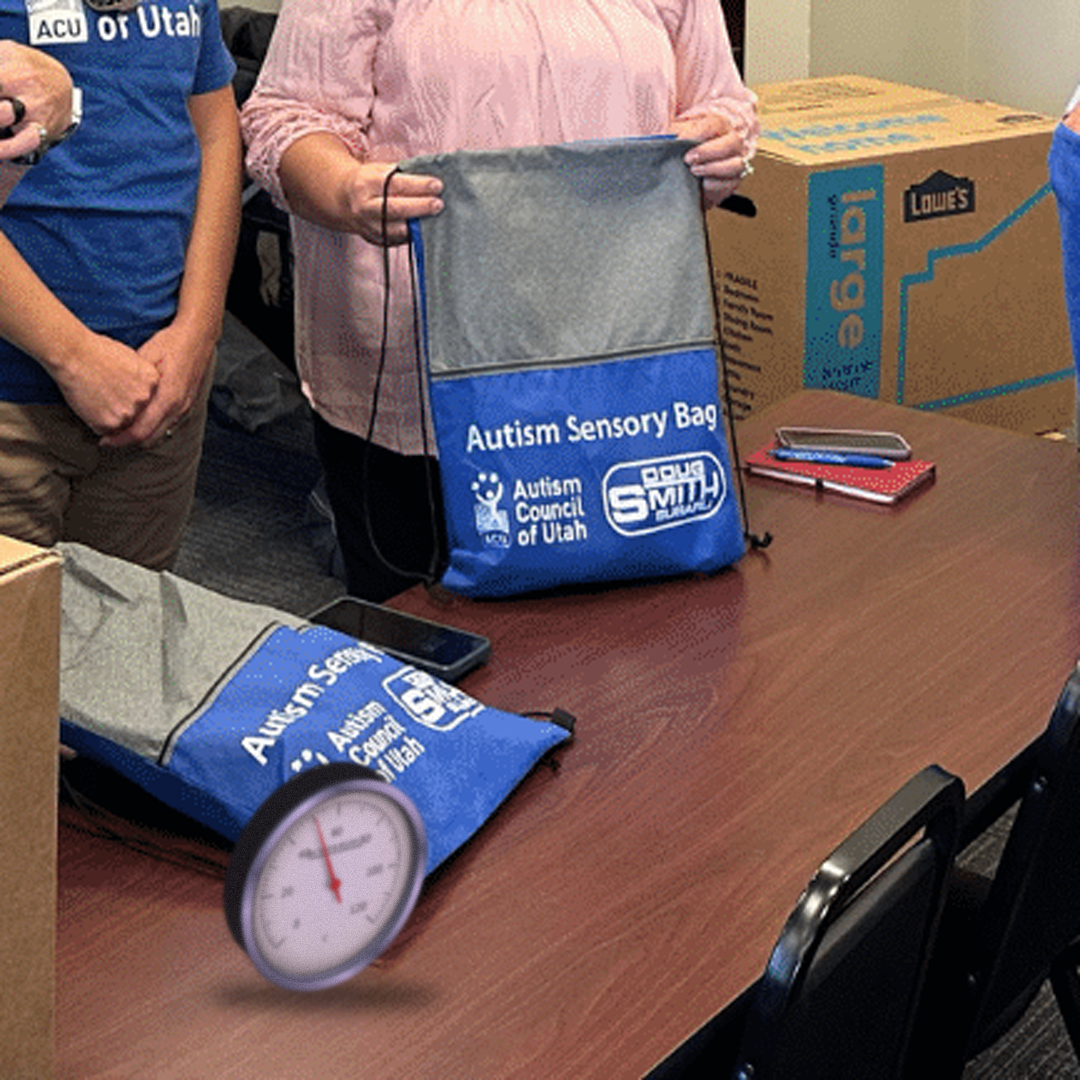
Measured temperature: 50 °C
